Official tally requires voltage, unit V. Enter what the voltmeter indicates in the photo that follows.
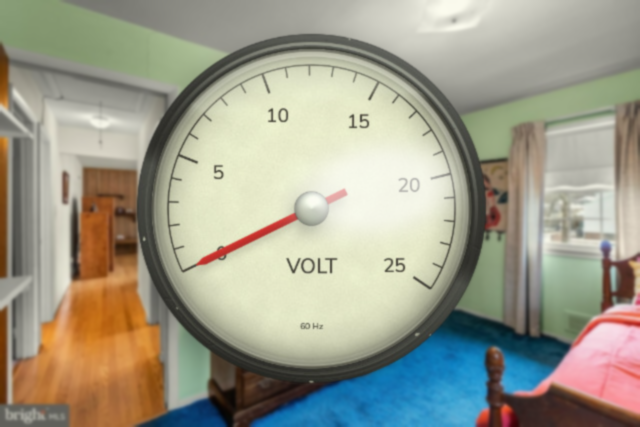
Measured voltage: 0 V
